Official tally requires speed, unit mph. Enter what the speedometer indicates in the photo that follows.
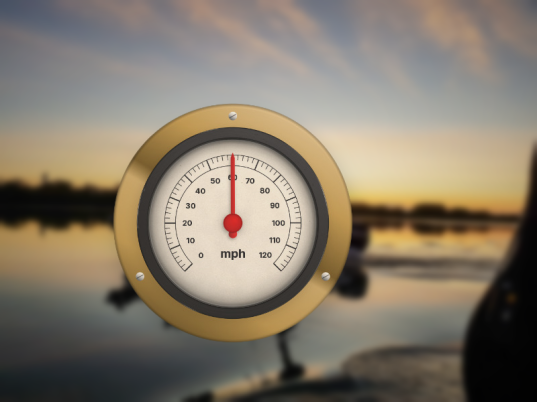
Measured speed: 60 mph
